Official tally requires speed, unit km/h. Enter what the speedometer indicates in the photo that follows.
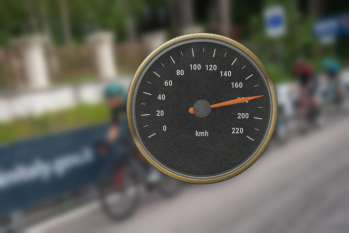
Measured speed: 180 km/h
